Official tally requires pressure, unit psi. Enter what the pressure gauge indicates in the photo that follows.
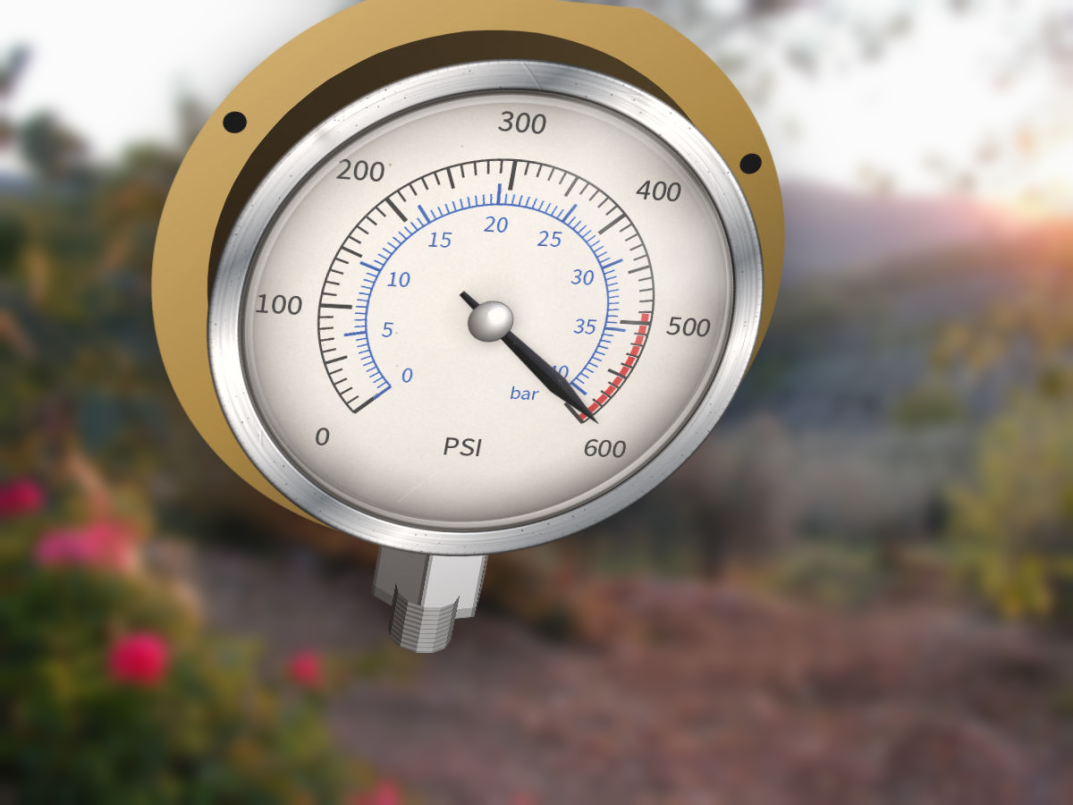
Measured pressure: 590 psi
